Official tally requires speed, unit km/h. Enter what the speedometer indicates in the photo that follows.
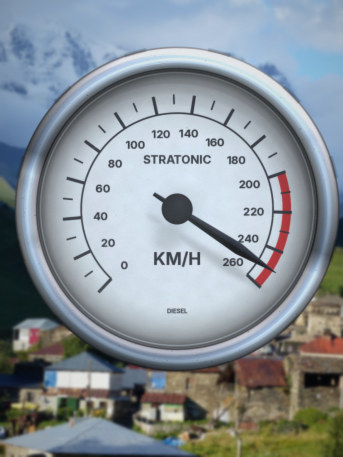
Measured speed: 250 km/h
